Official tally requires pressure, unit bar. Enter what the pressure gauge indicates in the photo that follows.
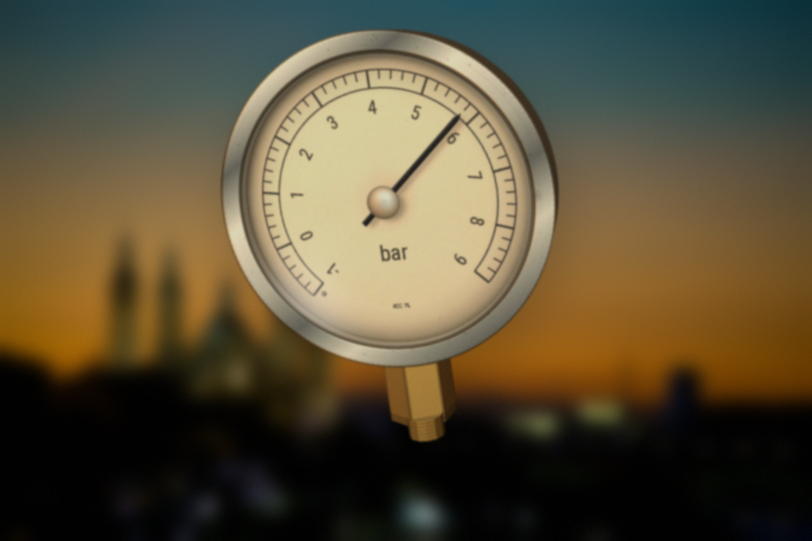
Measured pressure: 5.8 bar
